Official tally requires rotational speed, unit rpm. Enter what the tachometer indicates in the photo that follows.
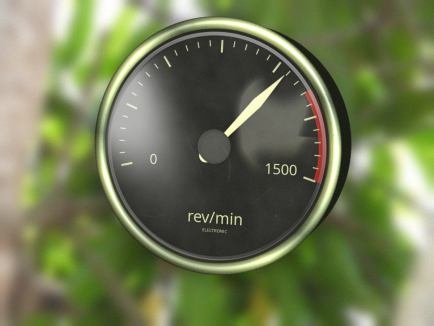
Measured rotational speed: 1050 rpm
